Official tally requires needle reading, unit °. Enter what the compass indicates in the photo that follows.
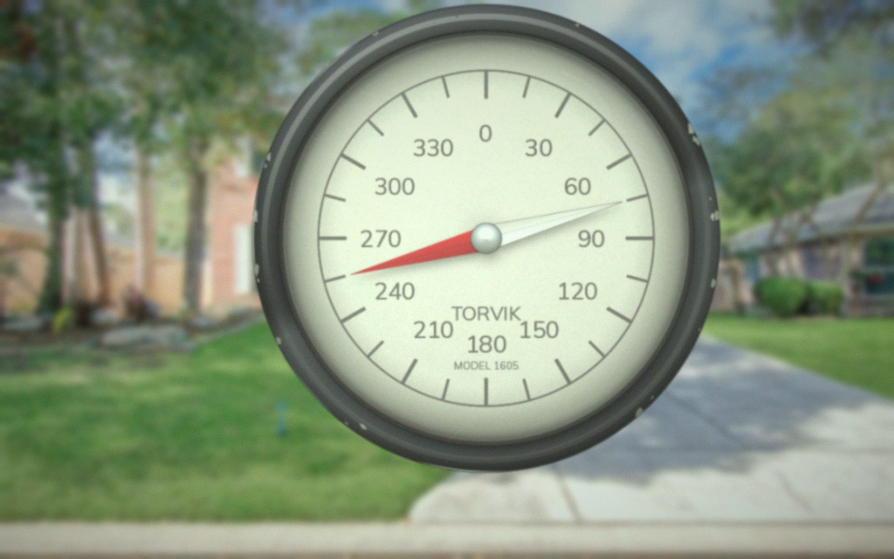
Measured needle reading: 255 °
